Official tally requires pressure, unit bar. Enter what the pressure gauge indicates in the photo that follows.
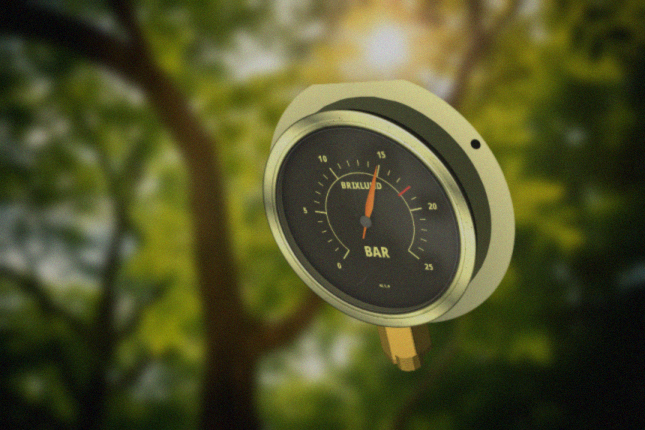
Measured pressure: 15 bar
